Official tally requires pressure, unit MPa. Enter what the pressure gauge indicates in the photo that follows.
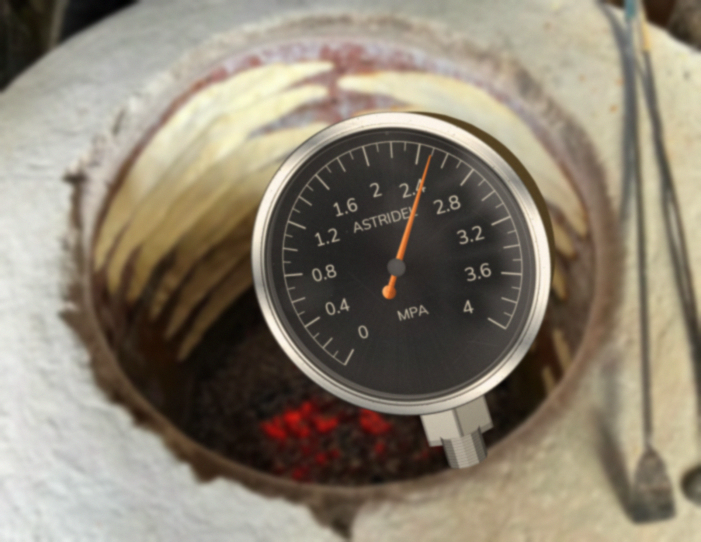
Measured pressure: 2.5 MPa
